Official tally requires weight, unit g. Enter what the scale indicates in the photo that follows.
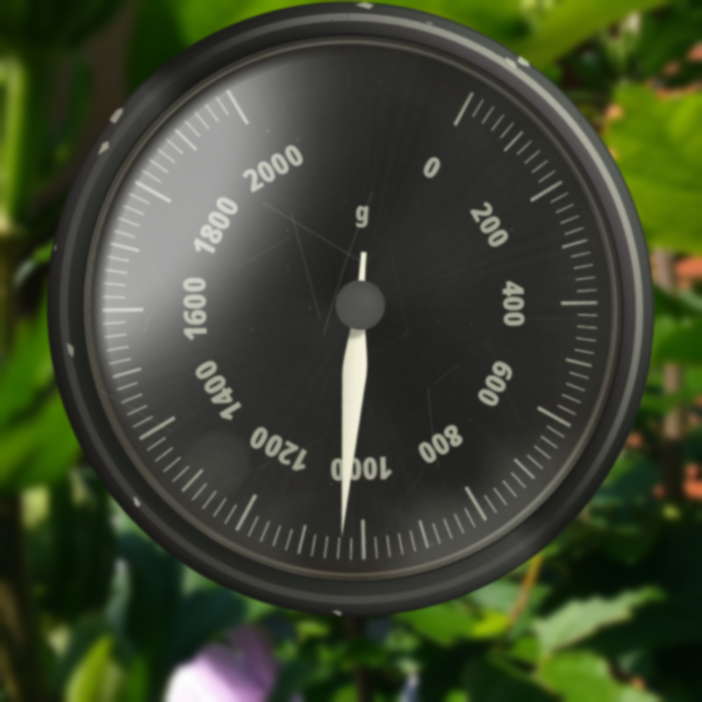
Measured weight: 1040 g
